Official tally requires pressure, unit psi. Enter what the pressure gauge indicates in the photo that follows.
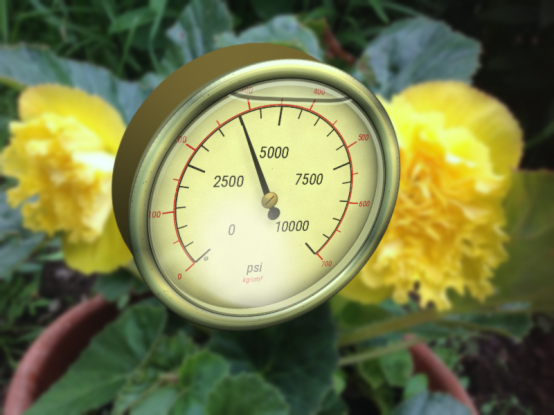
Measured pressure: 4000 psi
